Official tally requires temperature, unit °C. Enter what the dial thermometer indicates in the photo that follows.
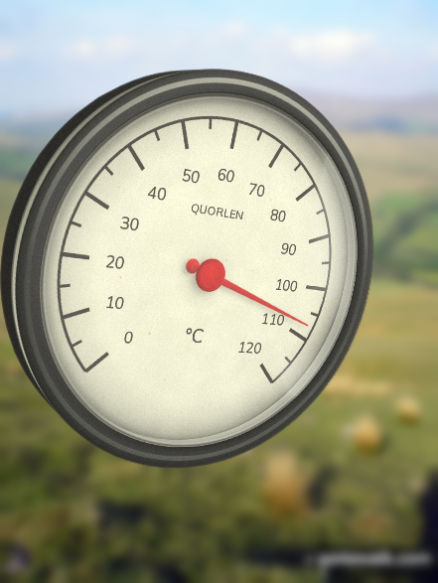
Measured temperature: 107.5 °C
